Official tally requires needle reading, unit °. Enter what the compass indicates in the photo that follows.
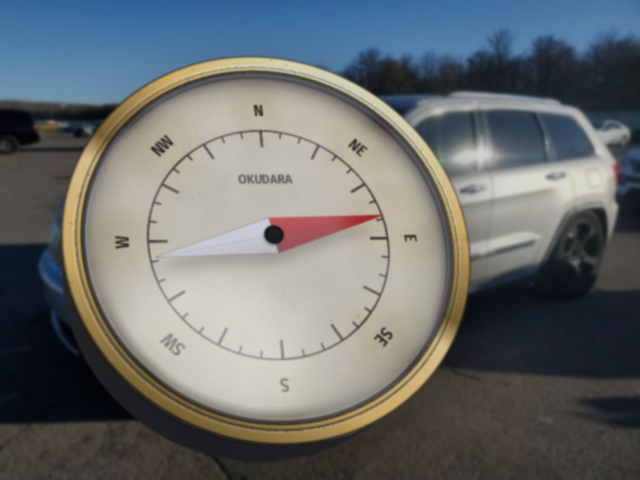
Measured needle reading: 80 °
